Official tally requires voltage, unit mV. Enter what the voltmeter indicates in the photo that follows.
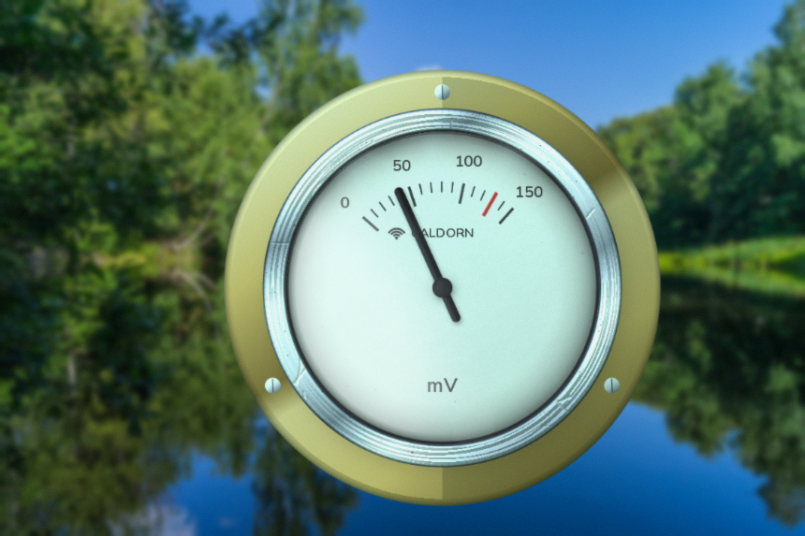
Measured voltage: 40 mV
